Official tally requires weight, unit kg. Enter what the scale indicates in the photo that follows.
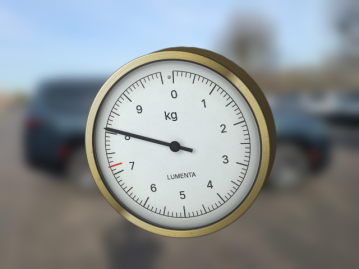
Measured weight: 8.1 kg
